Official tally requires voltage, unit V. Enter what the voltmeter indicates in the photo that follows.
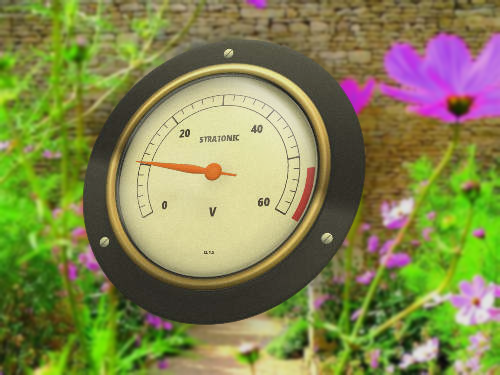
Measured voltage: 10 V
